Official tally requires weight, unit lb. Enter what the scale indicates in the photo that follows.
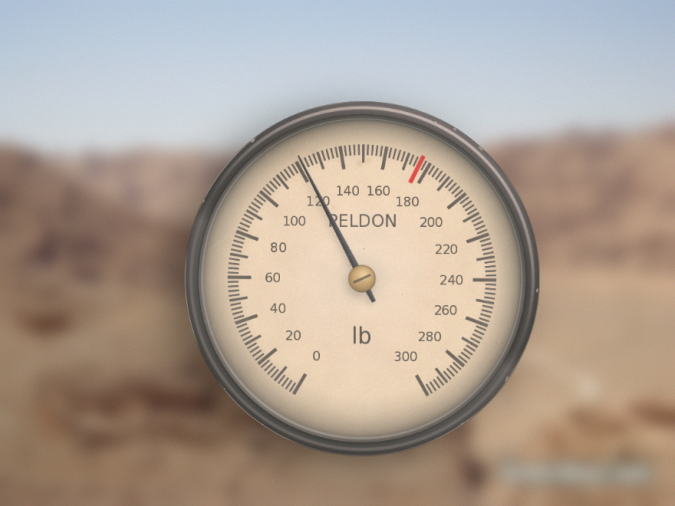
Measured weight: 122 lb
